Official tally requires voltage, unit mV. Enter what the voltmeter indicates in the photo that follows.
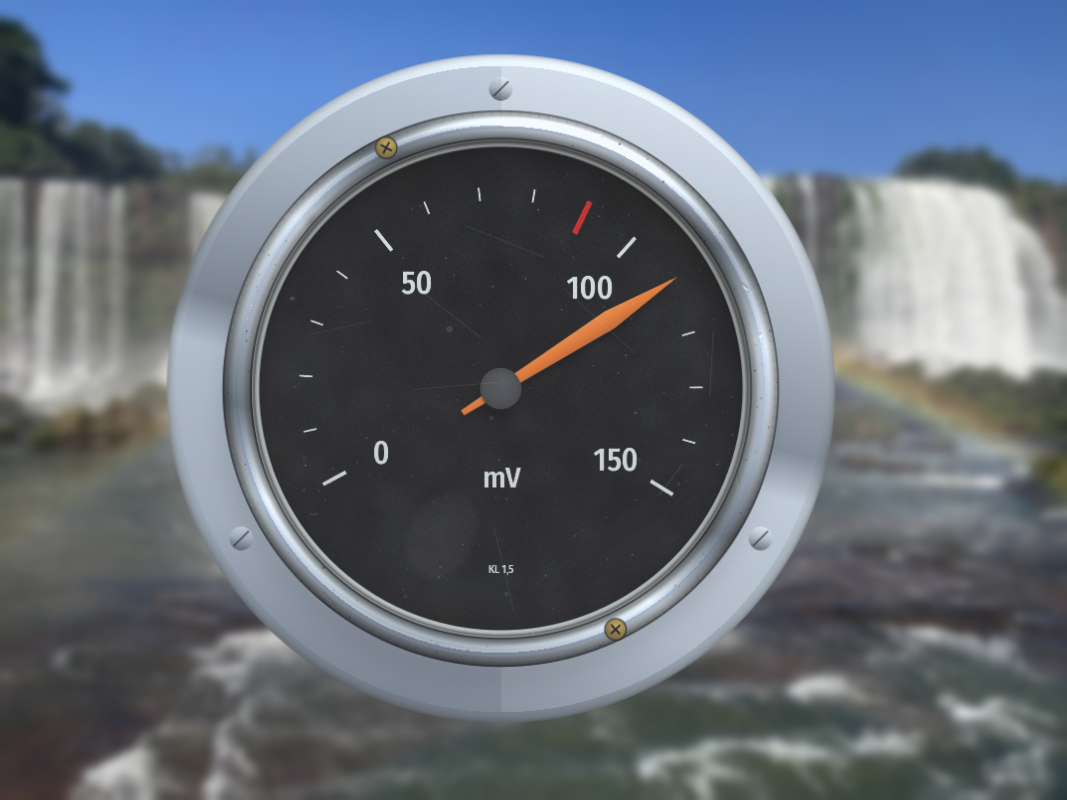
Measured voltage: 110 mV
